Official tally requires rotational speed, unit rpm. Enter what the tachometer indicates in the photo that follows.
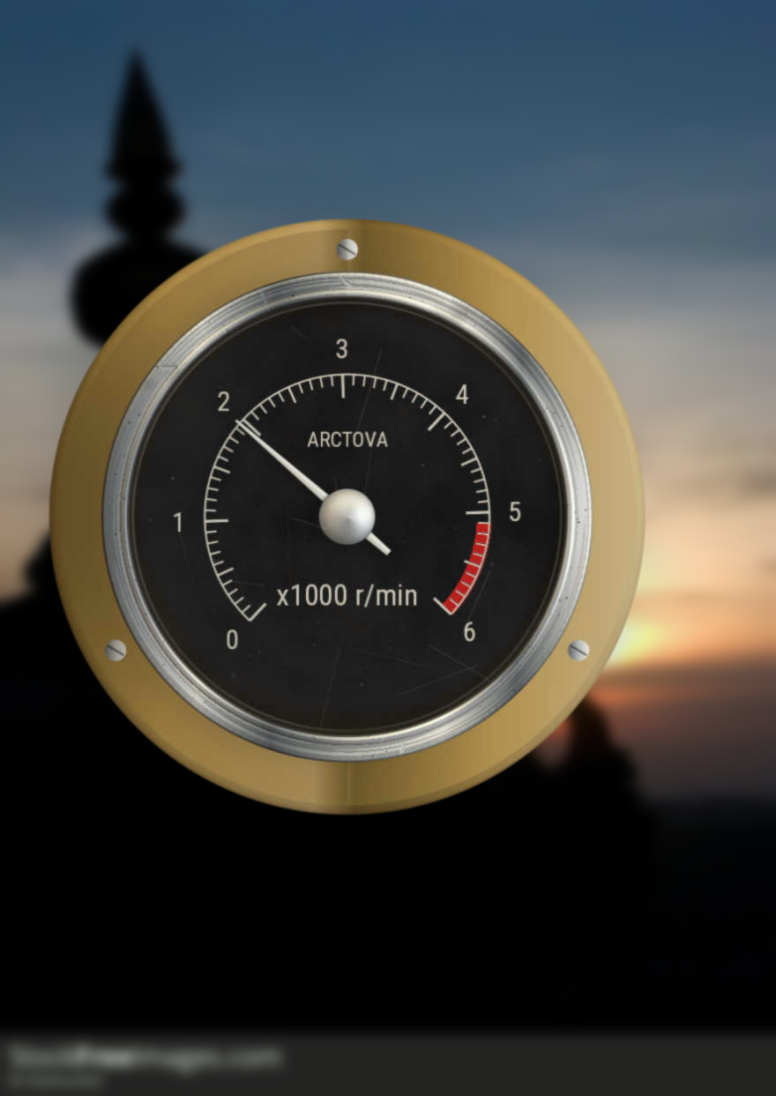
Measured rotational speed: 1950 rpm
